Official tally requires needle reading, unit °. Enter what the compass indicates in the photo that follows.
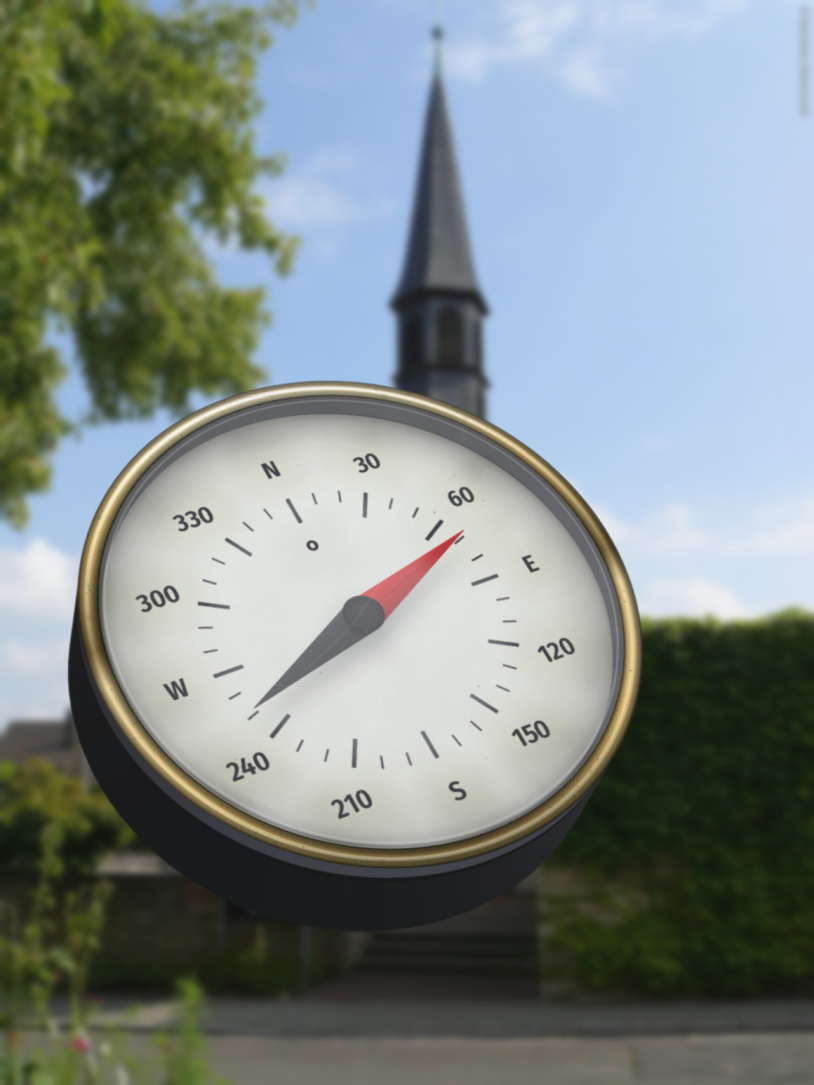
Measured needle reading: 70 °
